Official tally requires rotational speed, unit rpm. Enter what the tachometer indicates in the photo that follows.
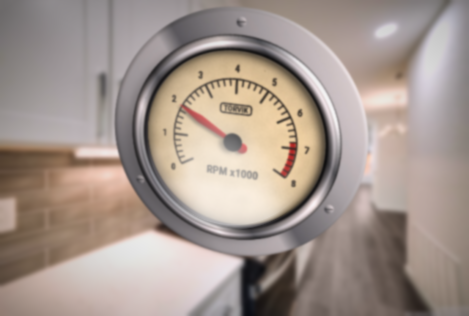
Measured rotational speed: 2000 rpm
